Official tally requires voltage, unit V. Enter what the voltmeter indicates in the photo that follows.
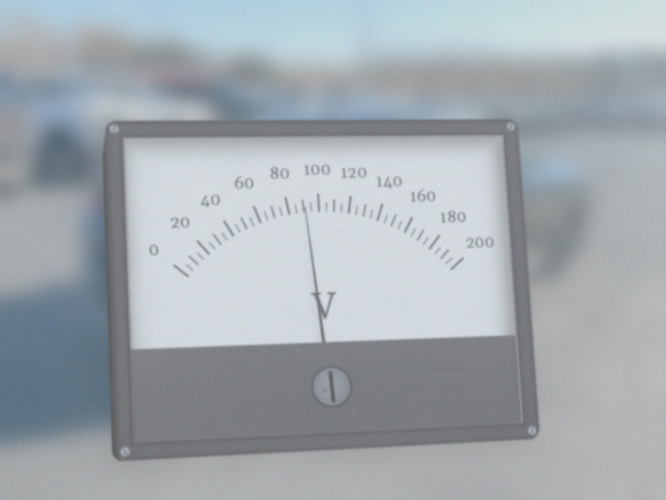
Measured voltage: 90 V
